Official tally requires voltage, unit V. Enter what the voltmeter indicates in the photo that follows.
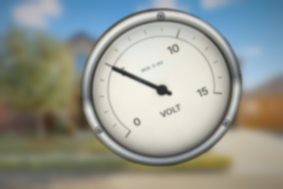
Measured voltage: 5 V
